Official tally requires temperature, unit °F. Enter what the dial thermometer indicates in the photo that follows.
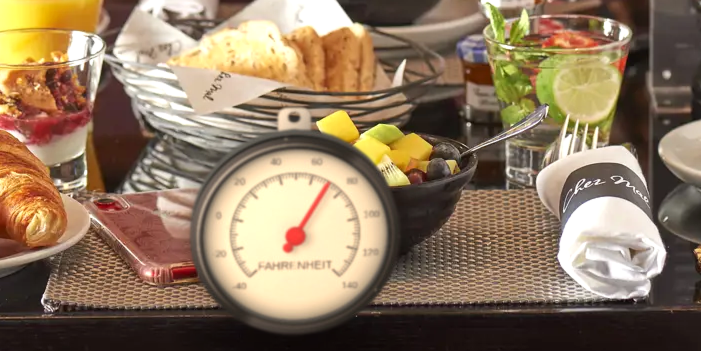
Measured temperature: 70 °F
